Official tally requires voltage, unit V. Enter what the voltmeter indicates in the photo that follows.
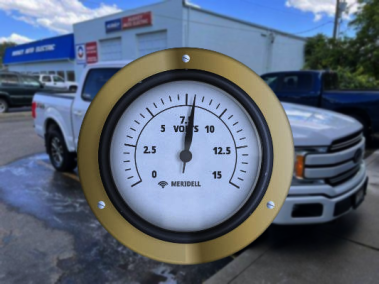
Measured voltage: 8 V
